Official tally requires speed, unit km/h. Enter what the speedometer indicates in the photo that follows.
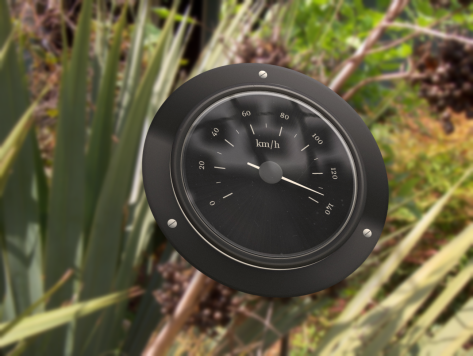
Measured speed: 135 km/h
